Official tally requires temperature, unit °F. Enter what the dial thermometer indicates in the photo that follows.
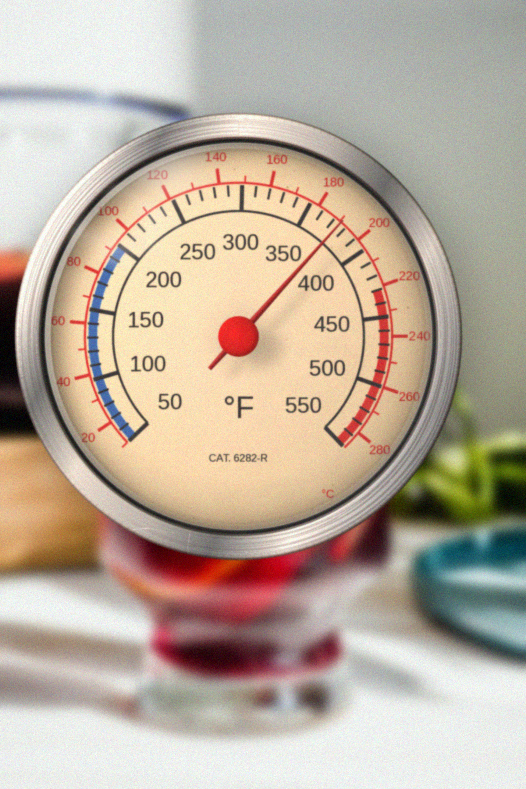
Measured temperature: 375 °F
